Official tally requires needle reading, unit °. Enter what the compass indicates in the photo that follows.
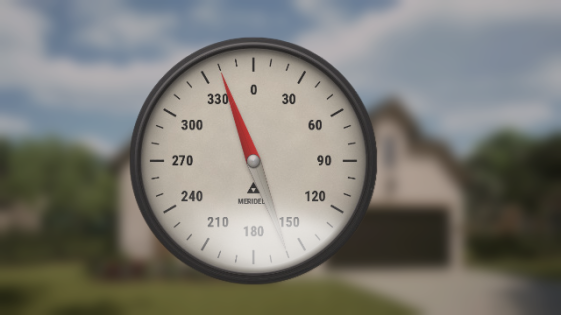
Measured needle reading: 340 °
